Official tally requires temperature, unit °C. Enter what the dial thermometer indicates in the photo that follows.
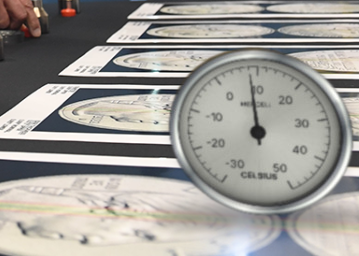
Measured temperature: 8 °C
